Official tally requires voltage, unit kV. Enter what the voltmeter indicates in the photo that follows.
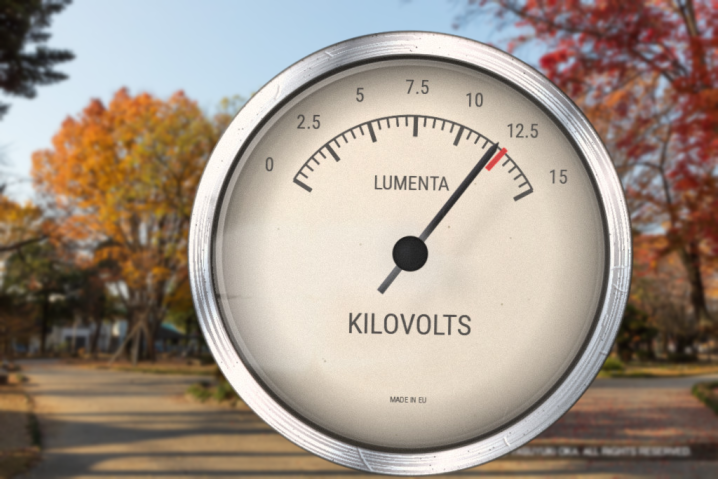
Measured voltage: 12 kV
